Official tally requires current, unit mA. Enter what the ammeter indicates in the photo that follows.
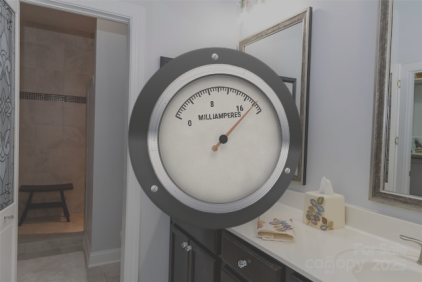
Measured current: 18 mA
